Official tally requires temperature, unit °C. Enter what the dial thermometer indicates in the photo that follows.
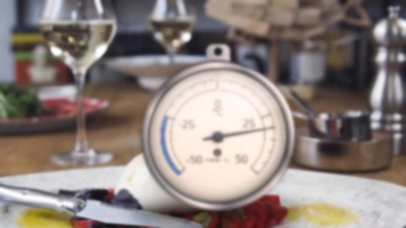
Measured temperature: 30 °C
